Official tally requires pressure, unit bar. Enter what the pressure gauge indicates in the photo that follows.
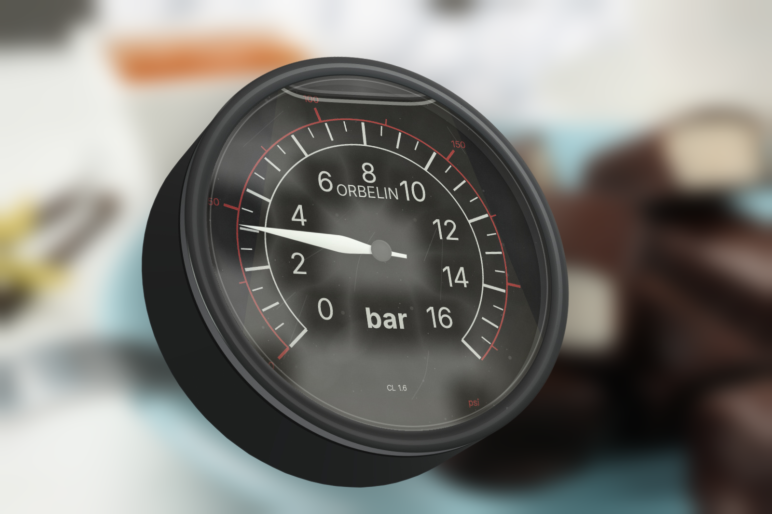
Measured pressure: 3 bar
